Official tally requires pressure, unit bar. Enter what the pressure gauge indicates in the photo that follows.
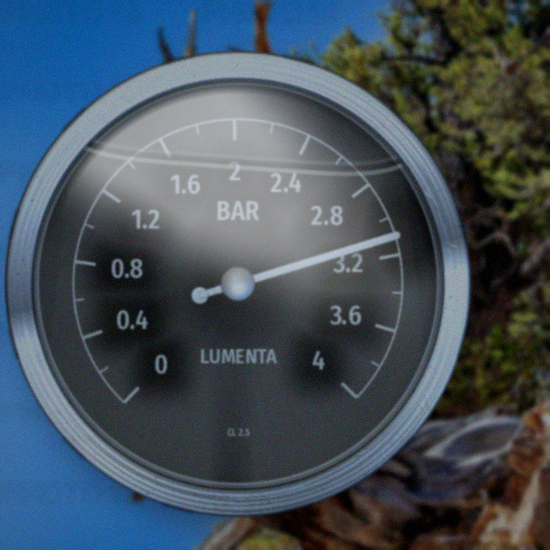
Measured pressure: 3.1 bar
